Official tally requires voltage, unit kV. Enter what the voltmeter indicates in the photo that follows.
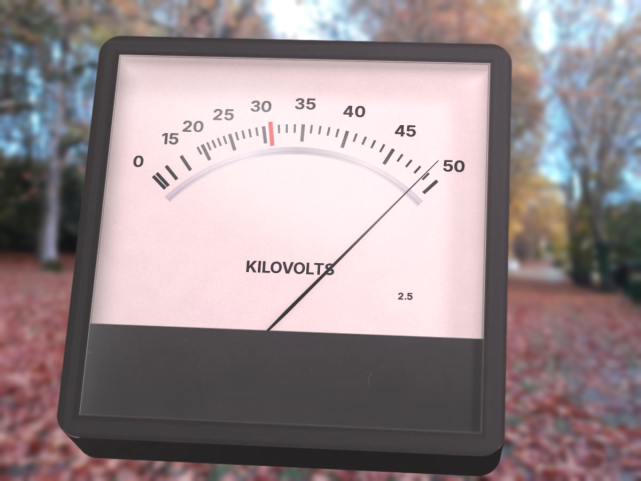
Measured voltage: 49 kV
